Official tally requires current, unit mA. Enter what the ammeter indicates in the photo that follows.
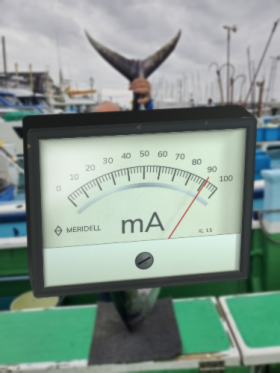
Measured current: 90 mA
